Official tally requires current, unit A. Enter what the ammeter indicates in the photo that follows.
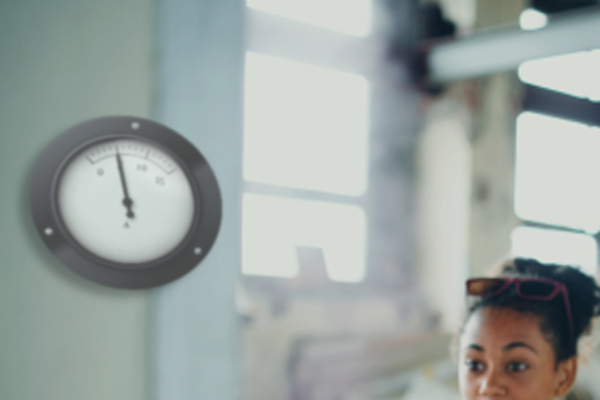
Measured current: 5 A
